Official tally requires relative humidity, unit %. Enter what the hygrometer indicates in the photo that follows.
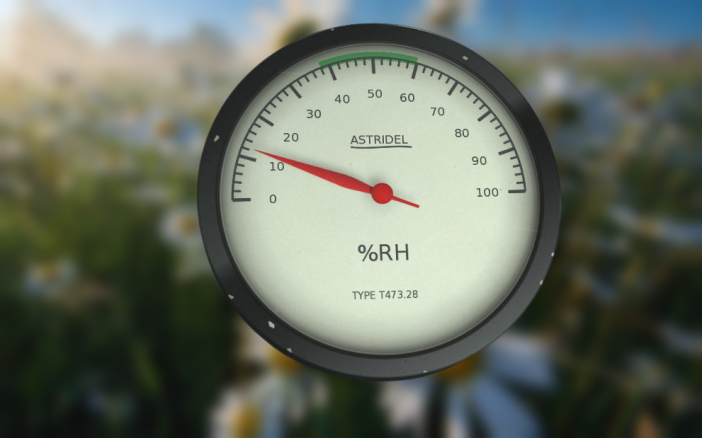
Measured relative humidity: 12 %
